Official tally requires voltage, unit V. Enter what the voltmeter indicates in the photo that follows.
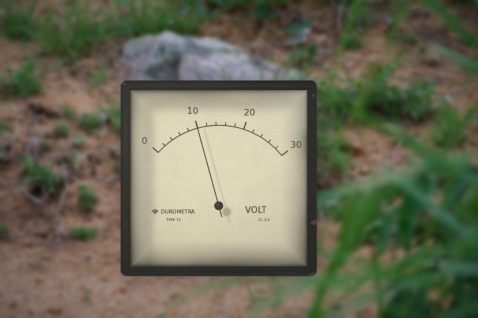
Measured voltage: 10 V
